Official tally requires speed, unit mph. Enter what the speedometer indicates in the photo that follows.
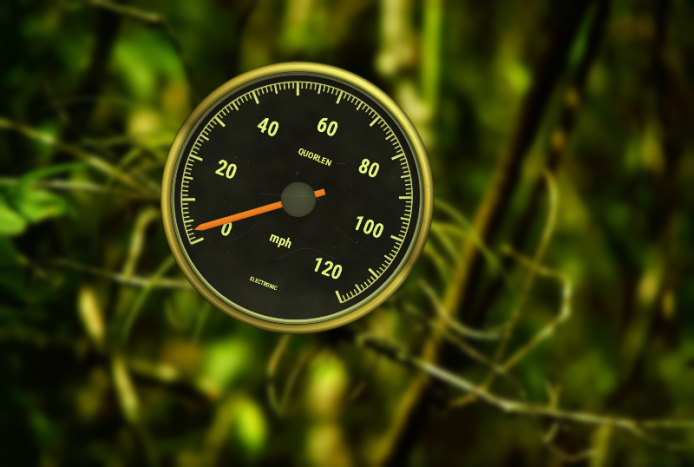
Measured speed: 3 mph
